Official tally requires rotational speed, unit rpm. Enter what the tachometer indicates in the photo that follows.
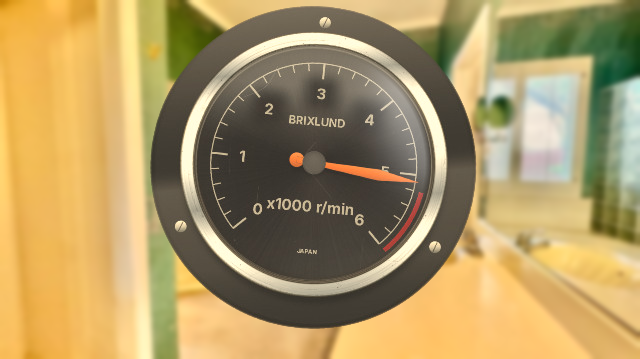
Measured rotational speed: 5100 rpm
